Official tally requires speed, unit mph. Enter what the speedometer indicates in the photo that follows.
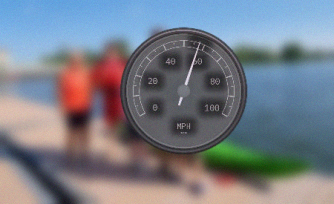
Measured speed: 57.5 mph
